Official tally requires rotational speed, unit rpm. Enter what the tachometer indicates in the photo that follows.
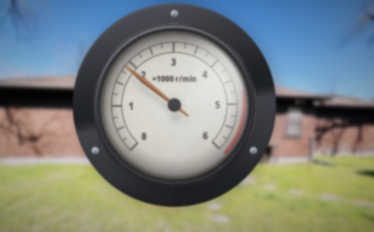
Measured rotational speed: 1875 rpm
